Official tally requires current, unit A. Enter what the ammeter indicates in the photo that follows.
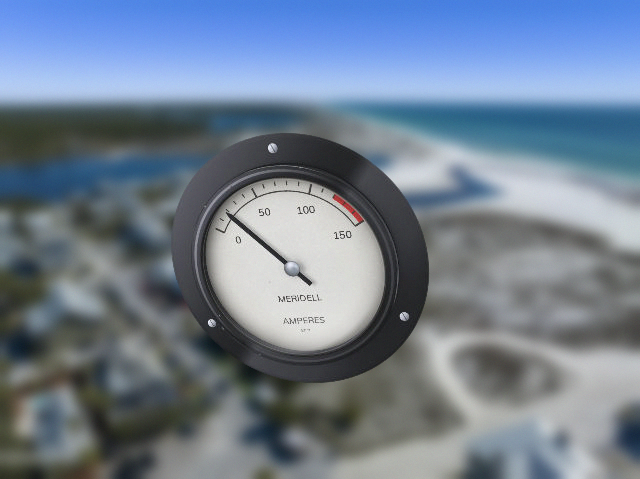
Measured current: 20 A
